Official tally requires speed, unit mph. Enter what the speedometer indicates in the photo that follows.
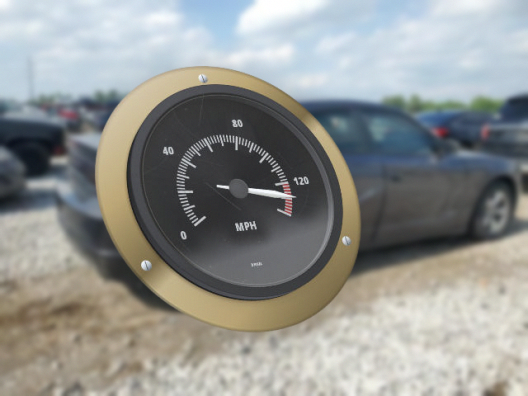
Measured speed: 130 mph
